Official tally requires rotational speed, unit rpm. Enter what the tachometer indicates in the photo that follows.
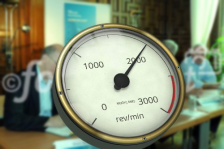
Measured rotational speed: 2000 rpm
